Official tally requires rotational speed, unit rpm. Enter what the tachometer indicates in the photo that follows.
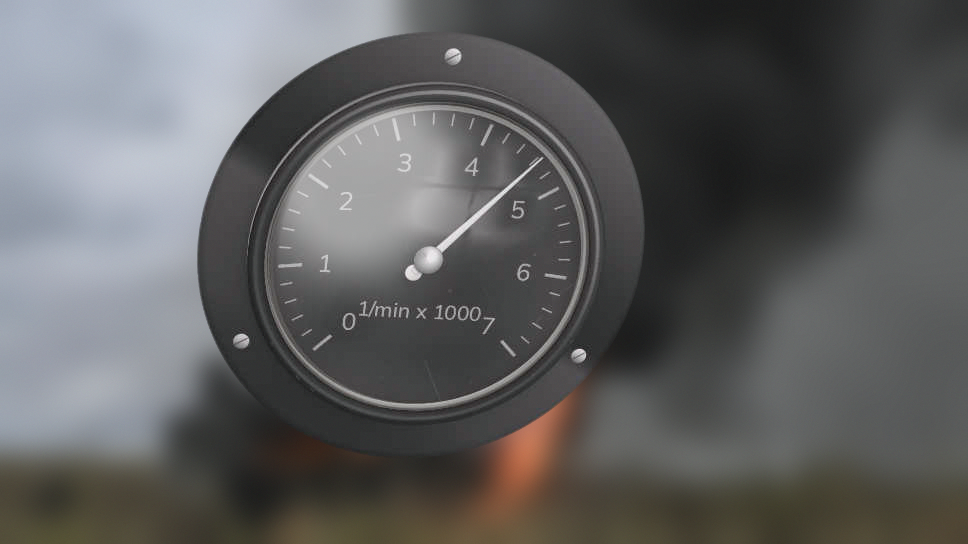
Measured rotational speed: 4600 rpm
